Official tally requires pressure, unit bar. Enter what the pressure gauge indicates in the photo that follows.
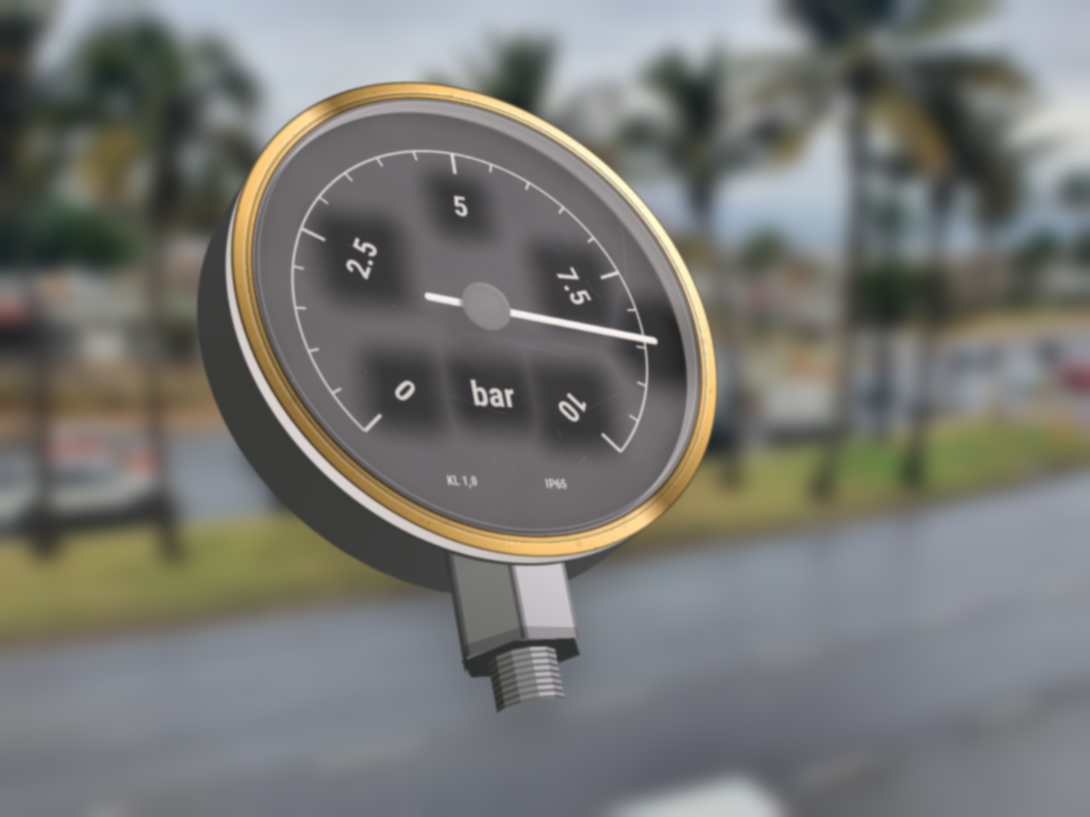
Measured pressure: 8.5 bar
